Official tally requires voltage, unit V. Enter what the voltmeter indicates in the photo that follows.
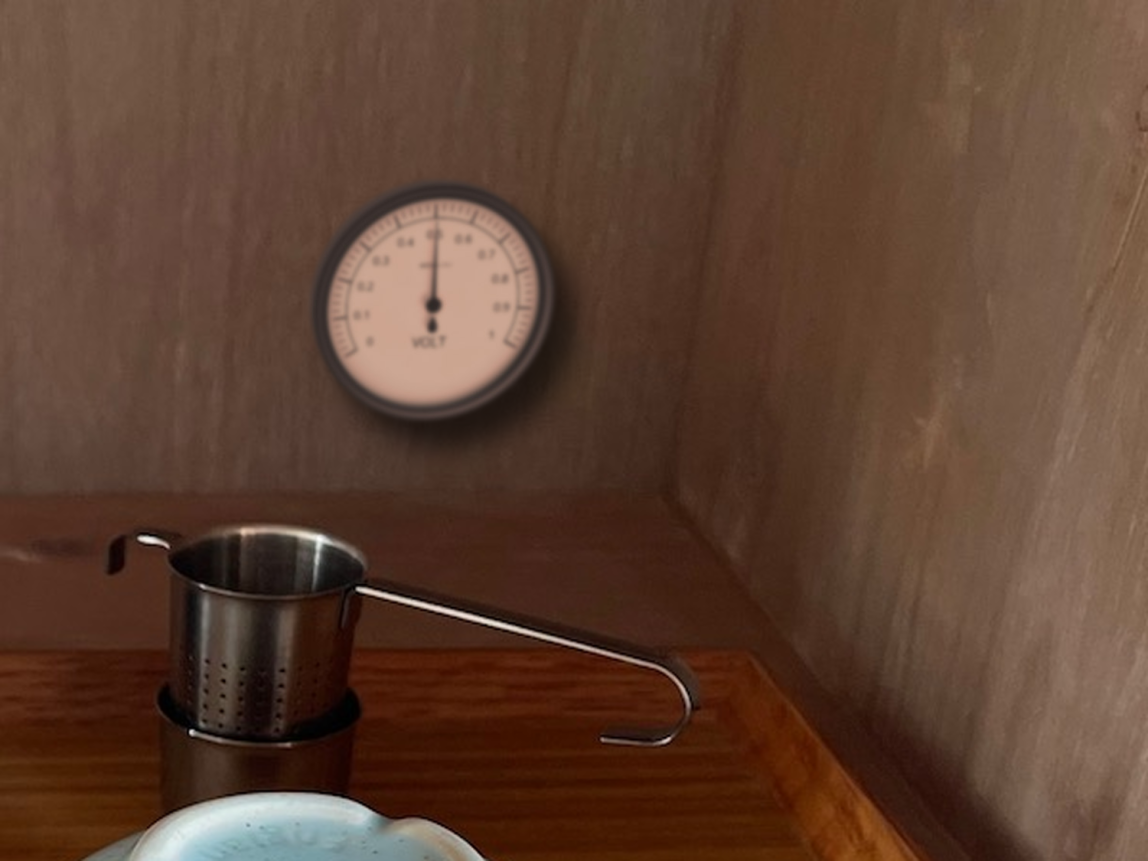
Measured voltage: 0.5 V
